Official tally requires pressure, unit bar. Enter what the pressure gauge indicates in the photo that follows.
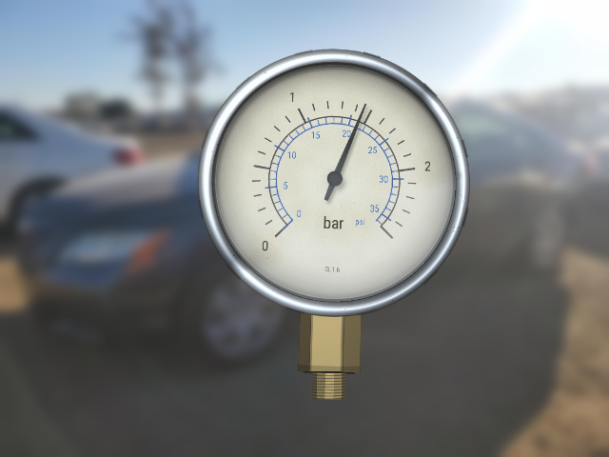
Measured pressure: 1.45 bar
